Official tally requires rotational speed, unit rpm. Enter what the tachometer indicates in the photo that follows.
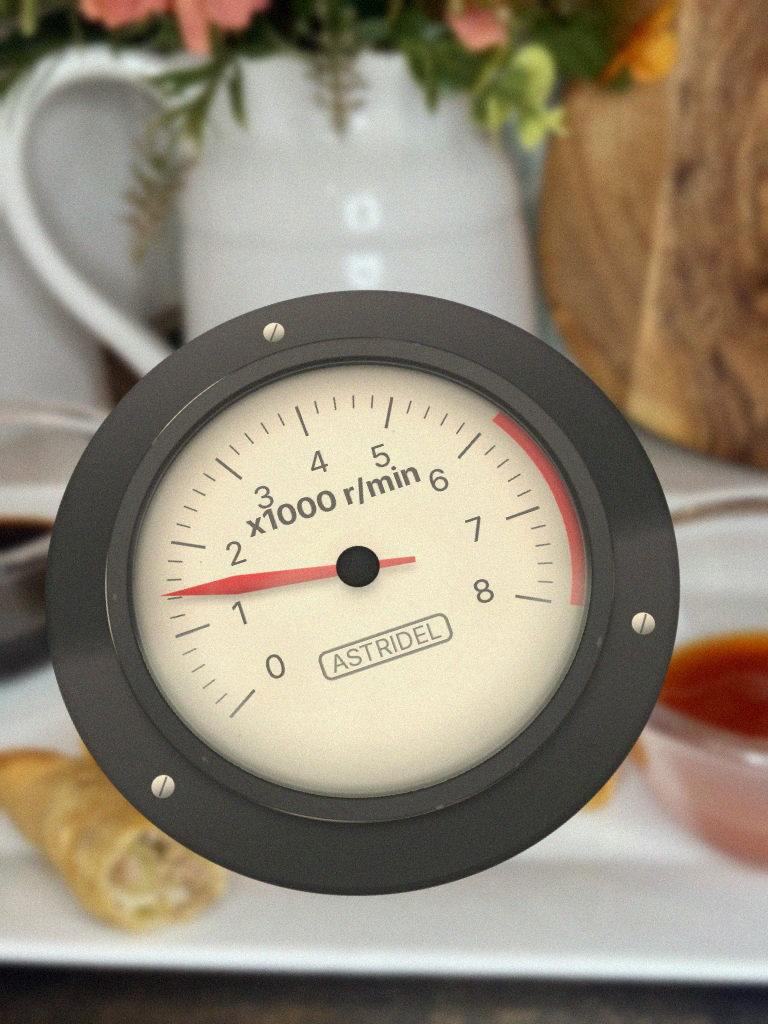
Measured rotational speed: 1400 rpm
